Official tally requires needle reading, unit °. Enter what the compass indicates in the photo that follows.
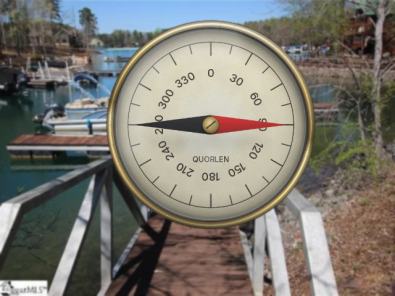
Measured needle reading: 90 °
